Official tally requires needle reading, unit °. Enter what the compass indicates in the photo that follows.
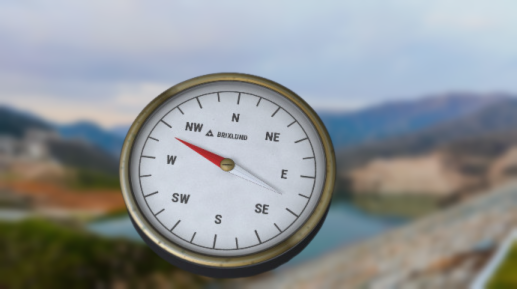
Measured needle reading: 292.5 °
